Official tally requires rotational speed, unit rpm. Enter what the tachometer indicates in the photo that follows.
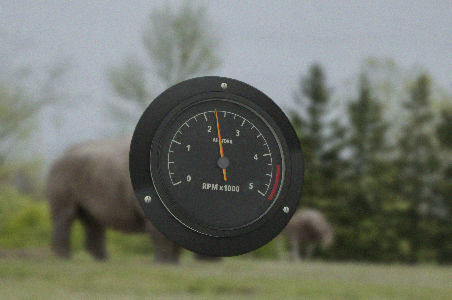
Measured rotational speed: 2250 rpm
